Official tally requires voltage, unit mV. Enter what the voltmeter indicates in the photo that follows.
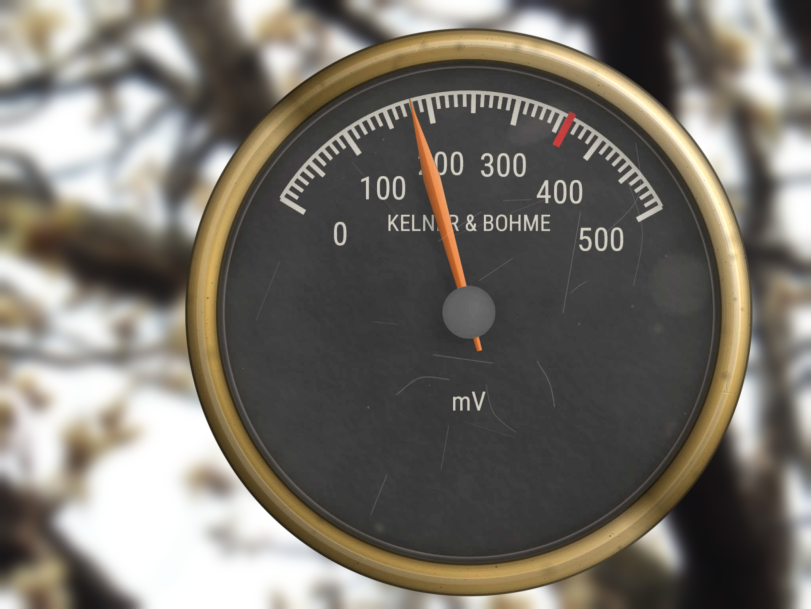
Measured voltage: 180 mV
